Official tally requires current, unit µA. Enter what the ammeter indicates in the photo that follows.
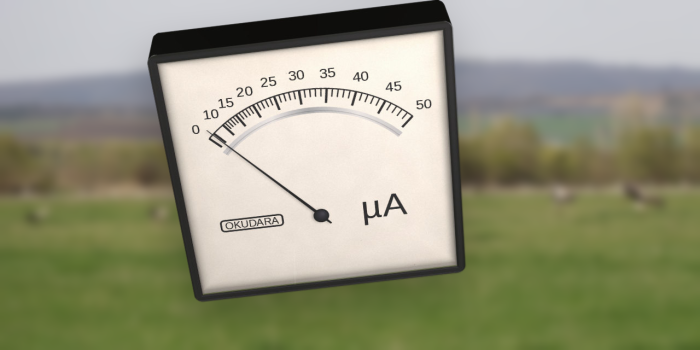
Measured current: 5 µA
